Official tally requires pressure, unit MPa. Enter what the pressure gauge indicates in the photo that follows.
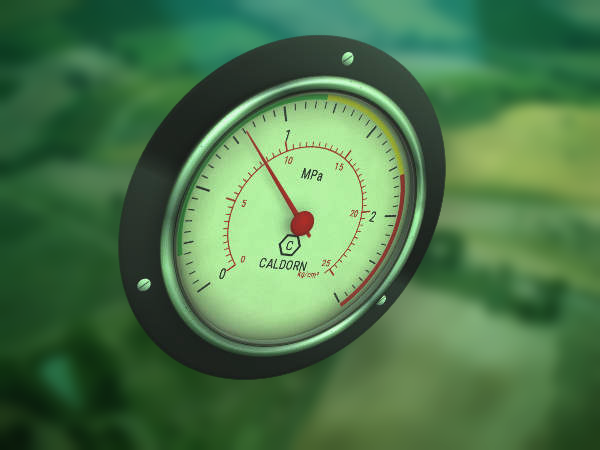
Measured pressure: 0.8 MPa
